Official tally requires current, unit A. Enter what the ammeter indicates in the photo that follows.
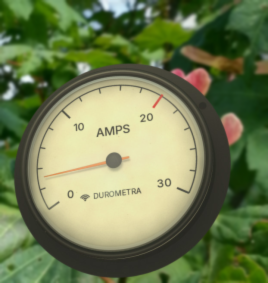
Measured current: 3 A
